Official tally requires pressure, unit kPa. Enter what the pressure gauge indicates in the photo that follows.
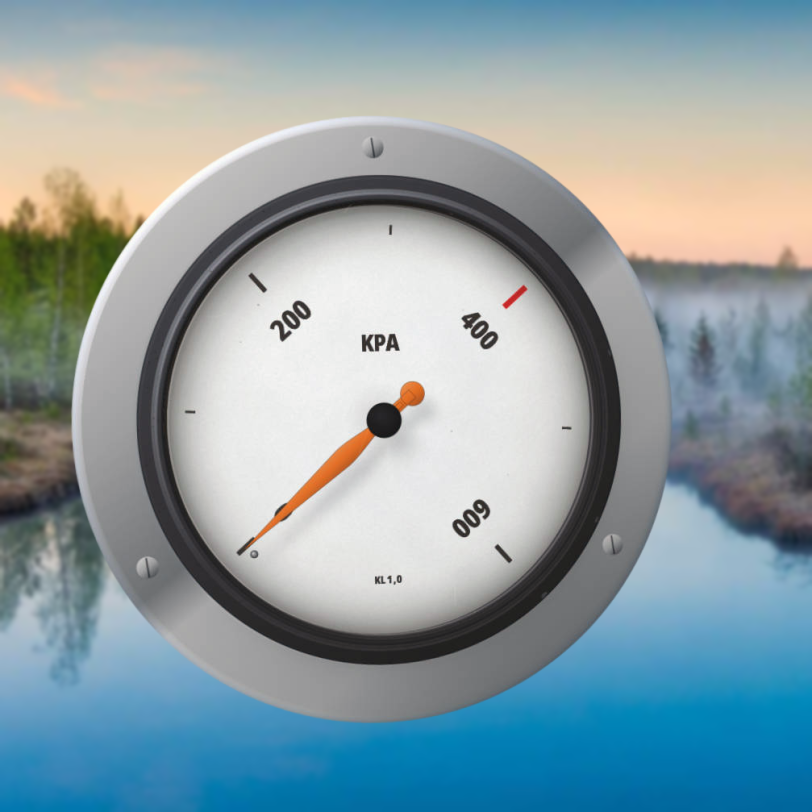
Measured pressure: 0 kPa
